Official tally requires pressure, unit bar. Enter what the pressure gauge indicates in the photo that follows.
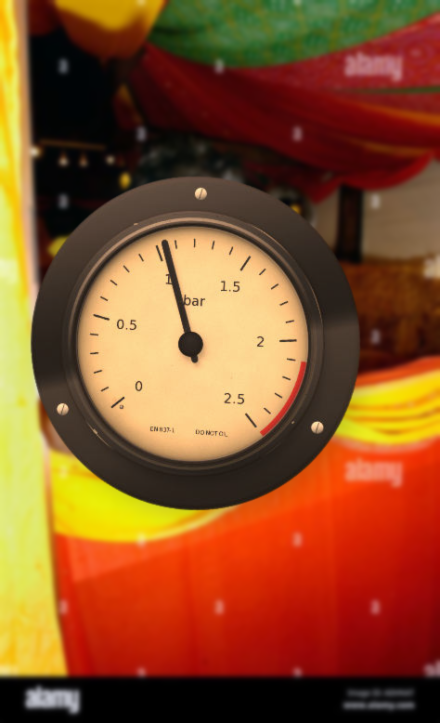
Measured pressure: 1.05 bar
